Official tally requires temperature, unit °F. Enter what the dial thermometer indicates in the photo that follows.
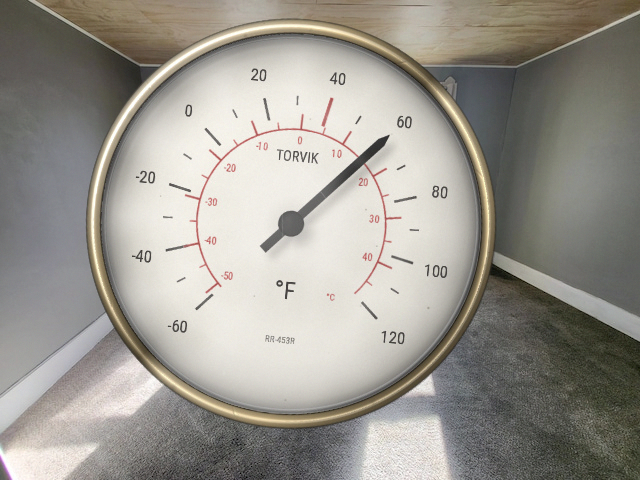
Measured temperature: 60 °F
